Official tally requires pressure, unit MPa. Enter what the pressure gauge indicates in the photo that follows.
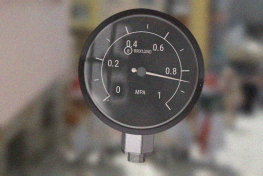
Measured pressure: 0.85 MPa
